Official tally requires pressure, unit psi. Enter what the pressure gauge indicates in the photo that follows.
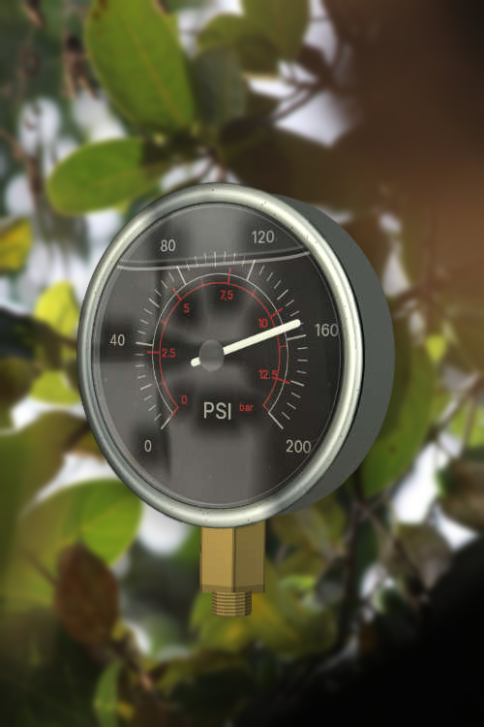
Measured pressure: 155 psi
